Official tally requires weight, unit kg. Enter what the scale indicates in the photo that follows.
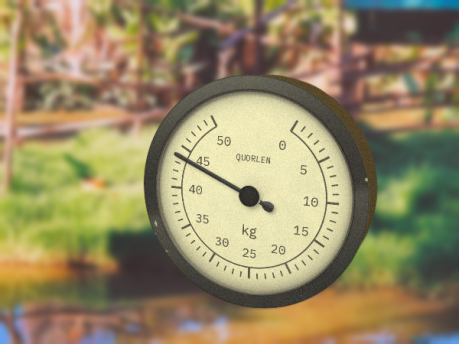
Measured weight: 44 kg
